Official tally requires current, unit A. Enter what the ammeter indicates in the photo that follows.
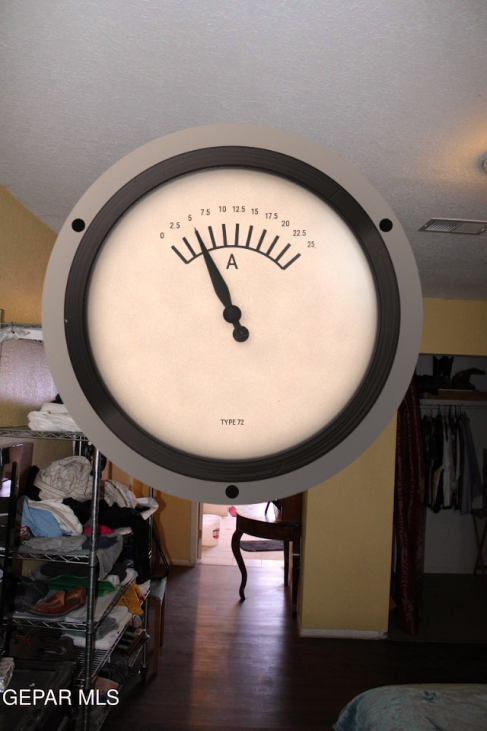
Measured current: 5 A
